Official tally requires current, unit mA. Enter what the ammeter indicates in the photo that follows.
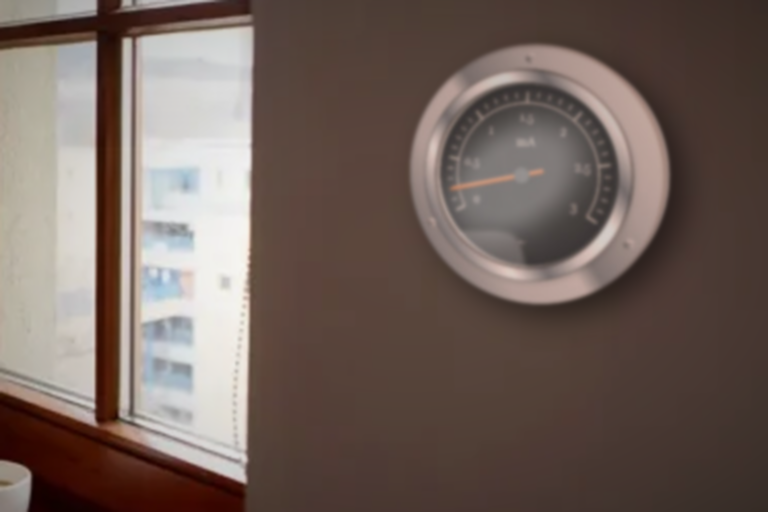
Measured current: 0.2 mA
